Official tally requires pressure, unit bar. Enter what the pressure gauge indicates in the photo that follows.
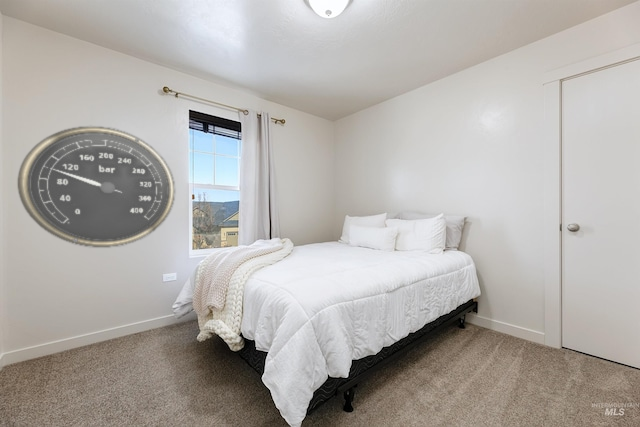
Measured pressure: 100 bar
